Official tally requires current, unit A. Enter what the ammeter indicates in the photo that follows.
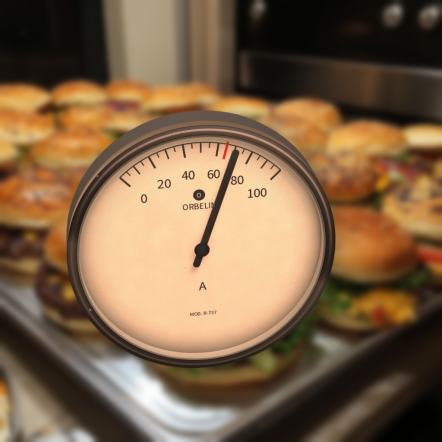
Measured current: 70 A
